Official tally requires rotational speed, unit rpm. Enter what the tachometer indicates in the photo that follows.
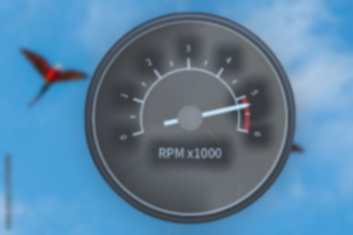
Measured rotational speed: 5250 rpm
